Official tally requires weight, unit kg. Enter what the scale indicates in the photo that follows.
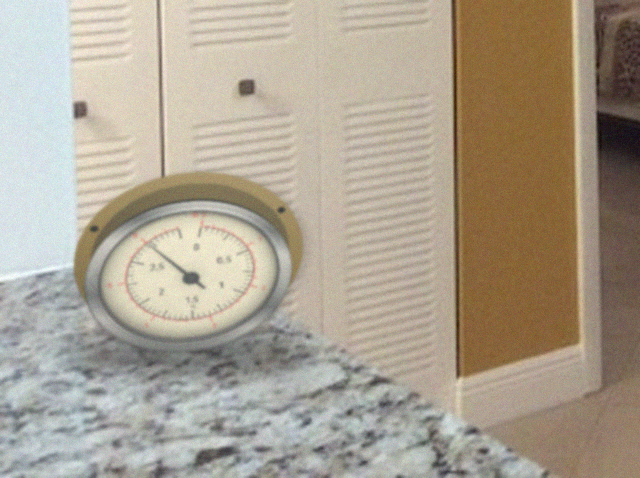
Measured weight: 2.75 kg
